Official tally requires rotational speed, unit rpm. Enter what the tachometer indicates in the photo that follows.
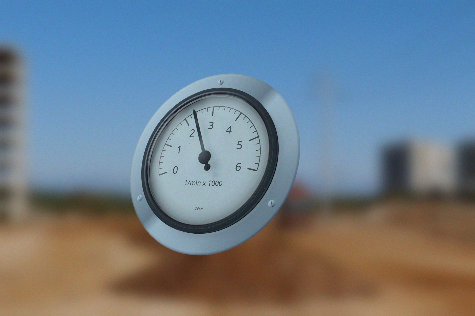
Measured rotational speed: 2400 rpm
